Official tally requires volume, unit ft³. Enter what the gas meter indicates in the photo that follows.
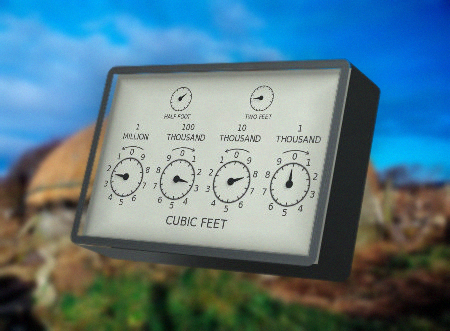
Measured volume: 228000 ft³
